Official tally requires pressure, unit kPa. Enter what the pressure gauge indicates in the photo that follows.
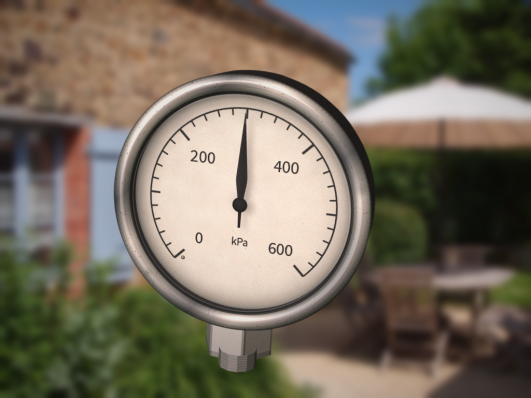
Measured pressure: 300 kPa
